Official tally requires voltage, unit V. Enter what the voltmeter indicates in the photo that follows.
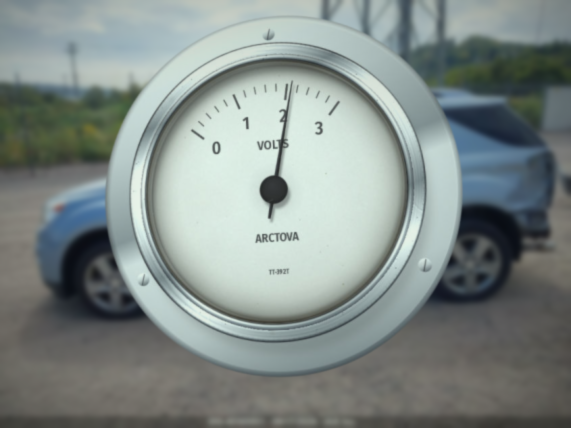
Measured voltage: 2.1 V
